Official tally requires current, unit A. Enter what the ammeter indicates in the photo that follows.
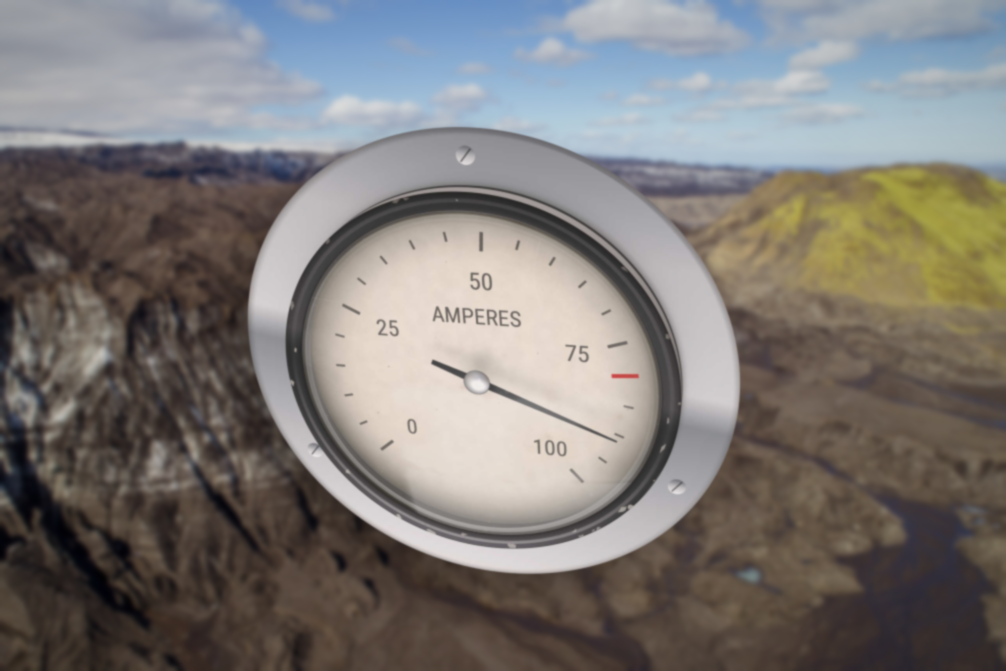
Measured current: 90 A
